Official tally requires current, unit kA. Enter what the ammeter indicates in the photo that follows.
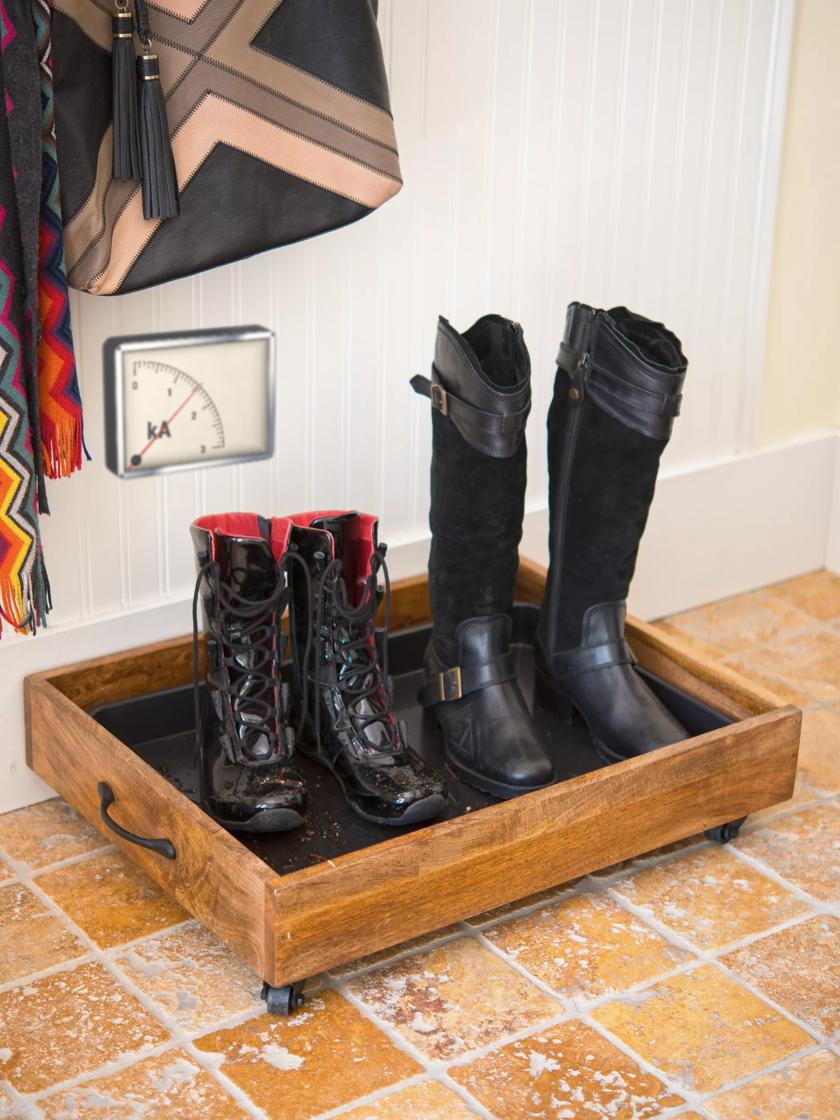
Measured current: 1.5 kA
